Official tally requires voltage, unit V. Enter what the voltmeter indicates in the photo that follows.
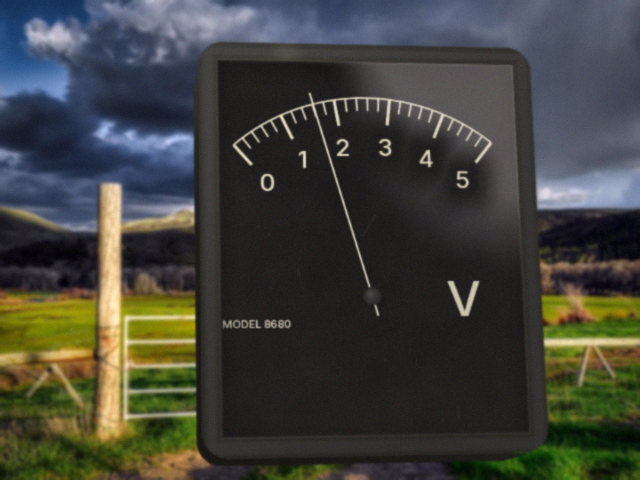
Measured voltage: 1.6 V
